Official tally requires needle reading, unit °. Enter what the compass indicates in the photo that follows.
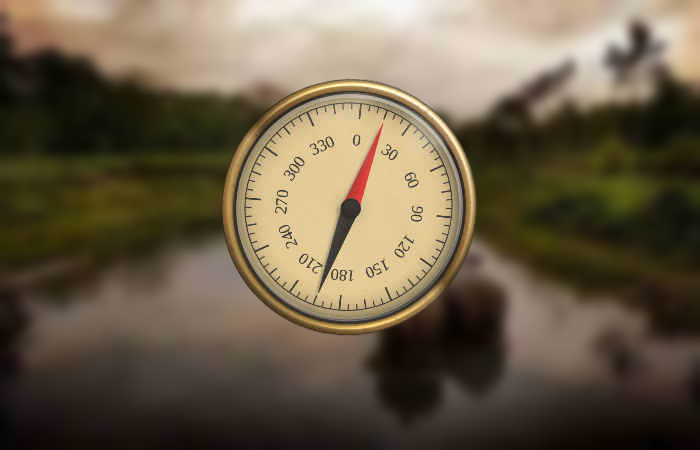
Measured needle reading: 15 °
